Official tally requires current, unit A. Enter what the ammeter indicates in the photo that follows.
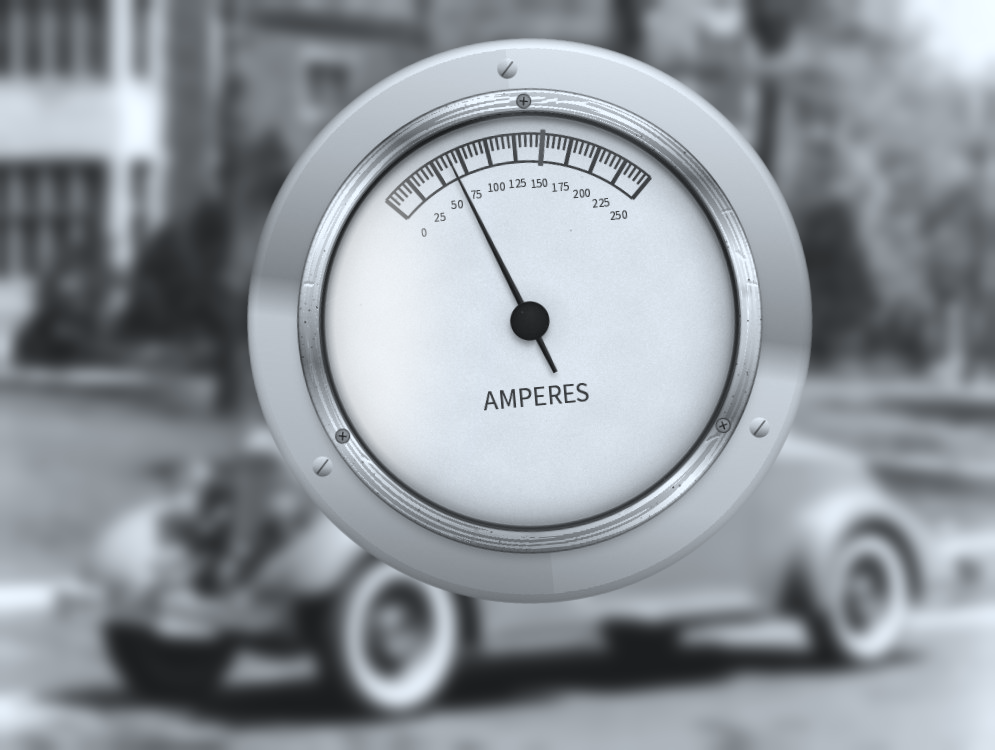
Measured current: 65 A
